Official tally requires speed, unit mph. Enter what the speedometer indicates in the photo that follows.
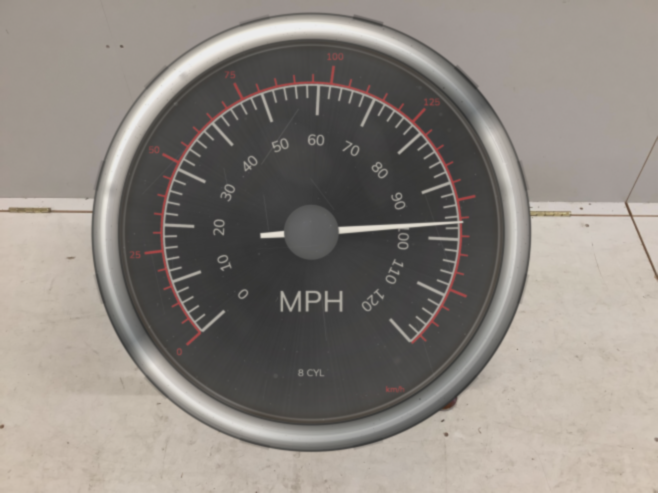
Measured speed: 97 mph
